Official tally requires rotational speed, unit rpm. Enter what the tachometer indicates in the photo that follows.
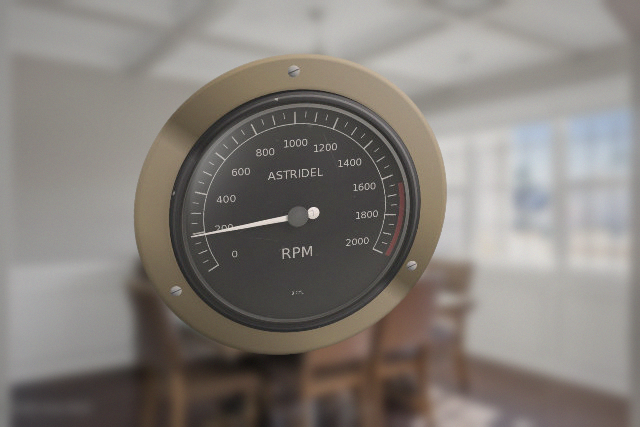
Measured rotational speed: 200 rpm
